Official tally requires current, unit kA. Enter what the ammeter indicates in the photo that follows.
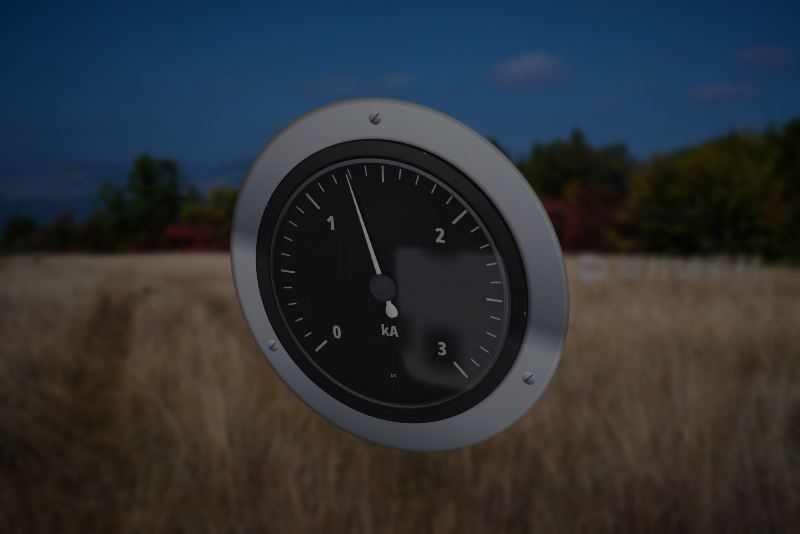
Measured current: 1.3 kA
